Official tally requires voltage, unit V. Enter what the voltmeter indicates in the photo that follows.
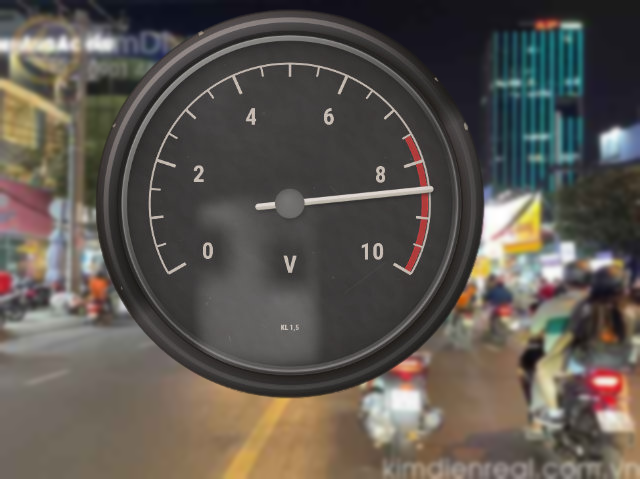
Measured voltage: 8.5 V
